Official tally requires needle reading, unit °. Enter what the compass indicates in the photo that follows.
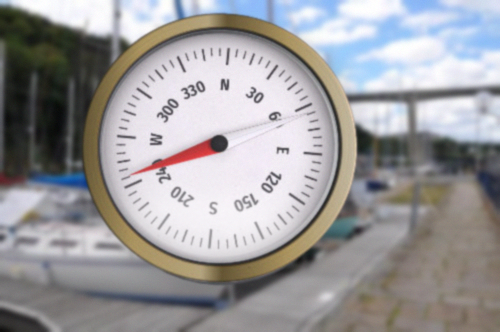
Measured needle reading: 245 °
